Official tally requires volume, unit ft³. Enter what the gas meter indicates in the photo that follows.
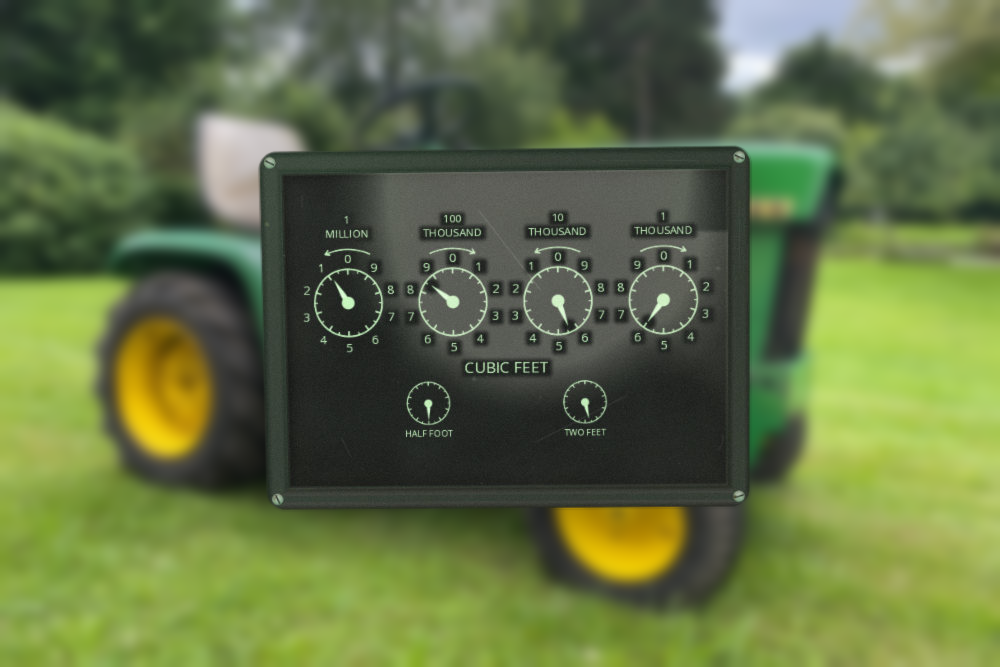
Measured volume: 85600 ft³
